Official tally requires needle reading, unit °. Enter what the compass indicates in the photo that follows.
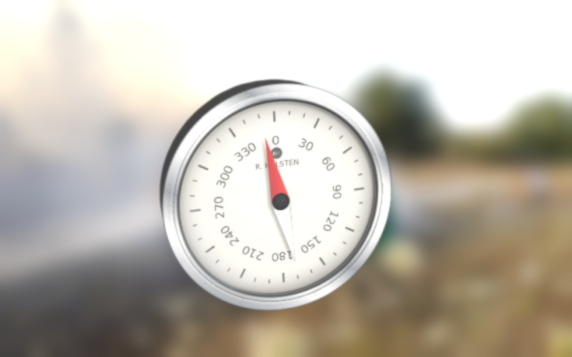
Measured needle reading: 350 °
